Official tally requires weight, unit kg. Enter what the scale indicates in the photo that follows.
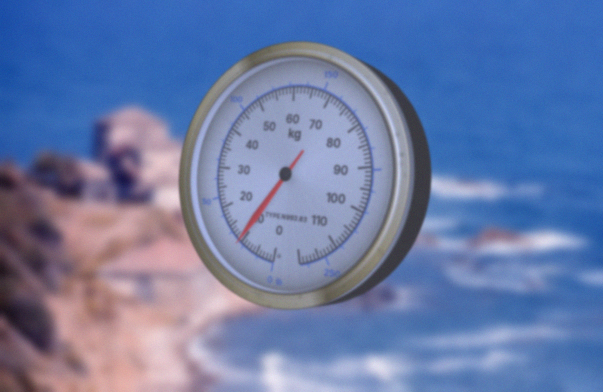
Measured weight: 10 kg
